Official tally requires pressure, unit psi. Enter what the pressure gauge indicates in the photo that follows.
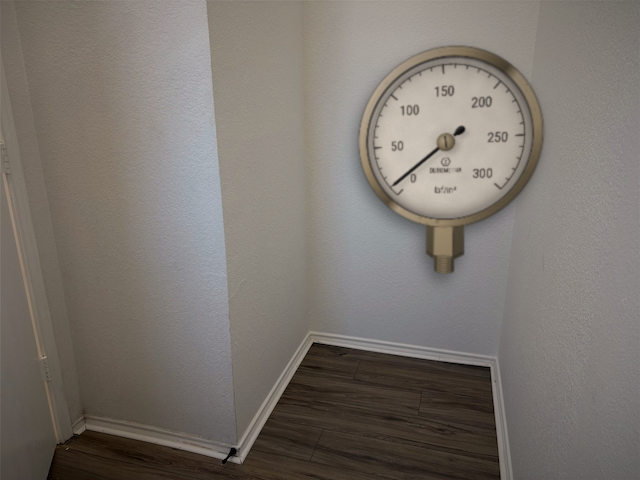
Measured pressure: 10 psi
